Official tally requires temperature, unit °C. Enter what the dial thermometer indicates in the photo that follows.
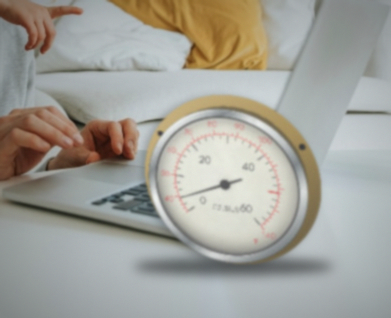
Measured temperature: 4 °C
